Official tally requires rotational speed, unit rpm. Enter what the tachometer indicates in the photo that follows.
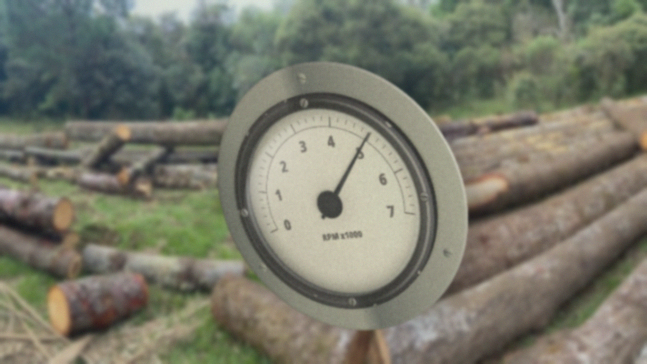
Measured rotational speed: 5000 rpm
